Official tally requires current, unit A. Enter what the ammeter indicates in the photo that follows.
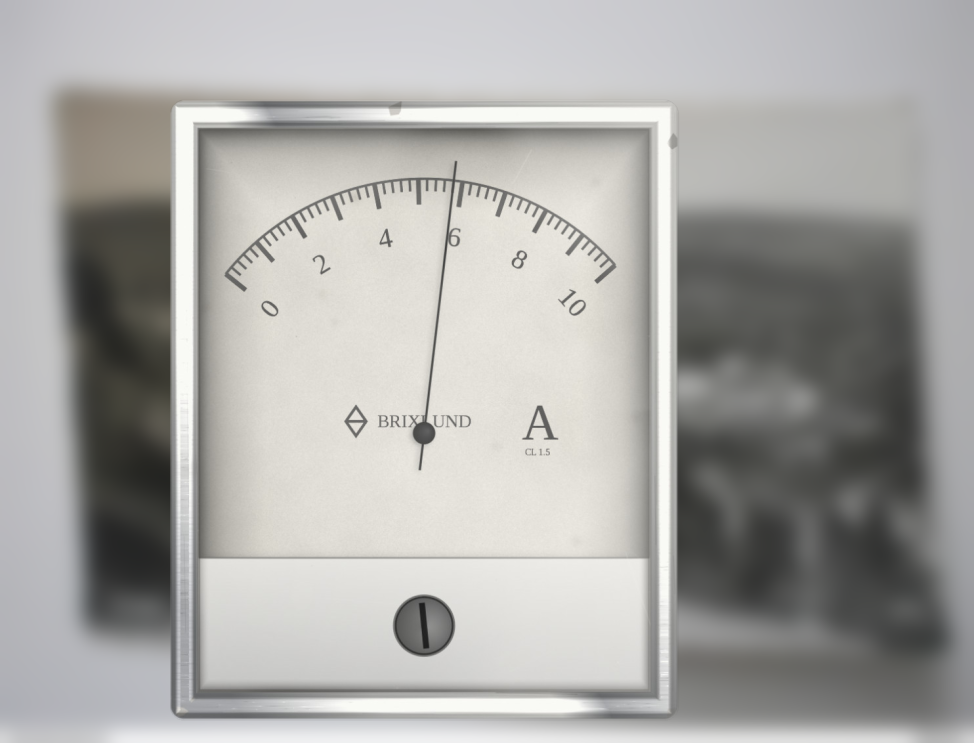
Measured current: 5.8 A
